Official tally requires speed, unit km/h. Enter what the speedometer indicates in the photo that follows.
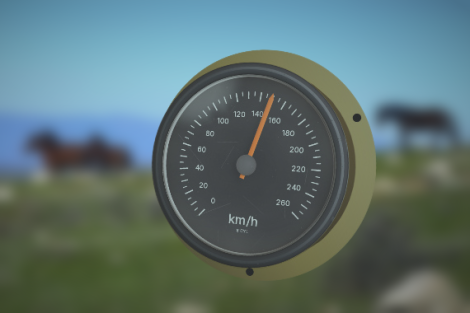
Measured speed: 150 km/h
